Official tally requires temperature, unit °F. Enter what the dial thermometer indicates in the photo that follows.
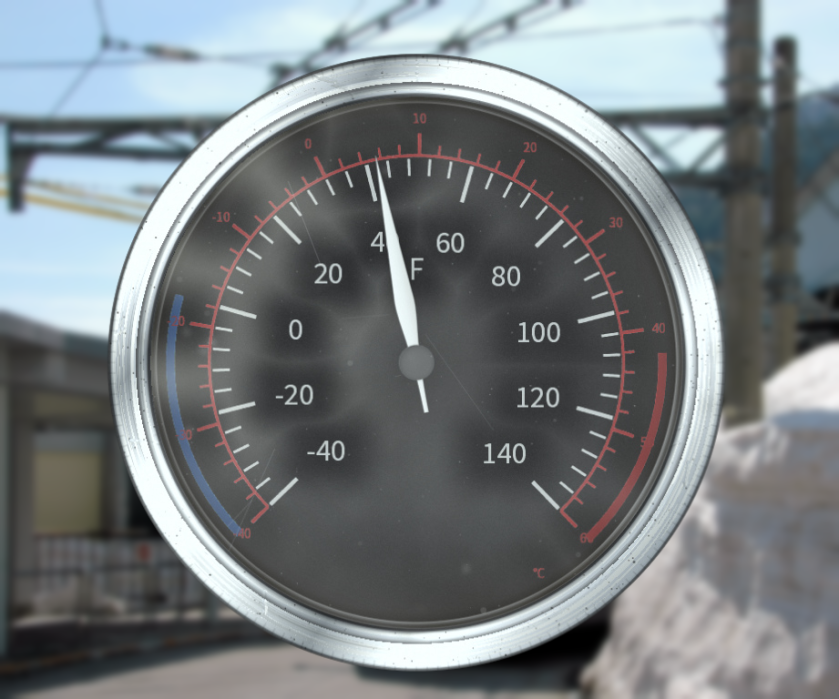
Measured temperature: 42 °F
